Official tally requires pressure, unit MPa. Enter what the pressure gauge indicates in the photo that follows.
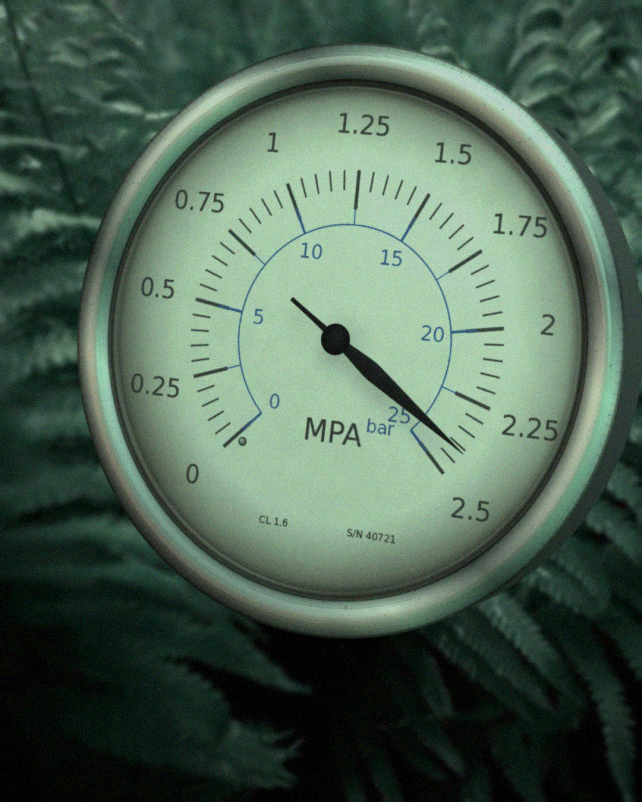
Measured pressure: 2.4 MPa
